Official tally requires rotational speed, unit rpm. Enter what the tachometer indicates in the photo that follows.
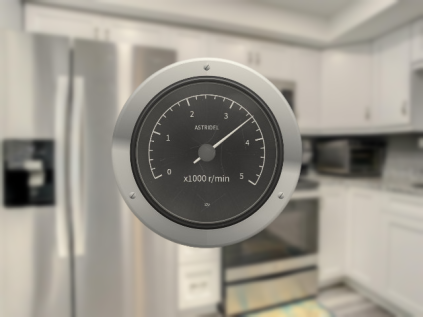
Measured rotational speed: 3500 rpm
